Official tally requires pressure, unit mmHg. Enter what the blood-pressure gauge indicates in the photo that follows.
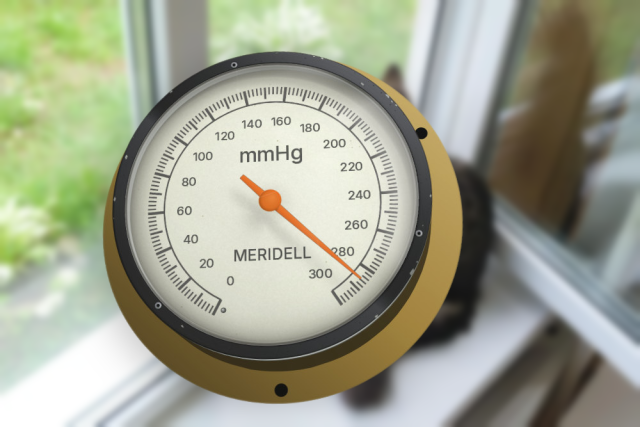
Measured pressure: 286 mmHg
